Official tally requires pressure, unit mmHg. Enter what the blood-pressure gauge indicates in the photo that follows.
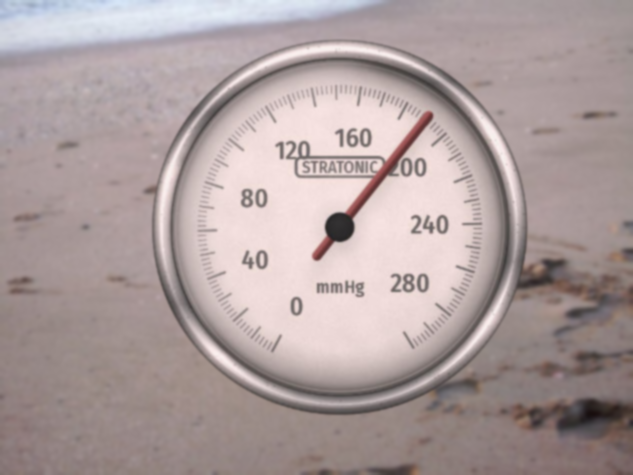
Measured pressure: 190 mmHg
